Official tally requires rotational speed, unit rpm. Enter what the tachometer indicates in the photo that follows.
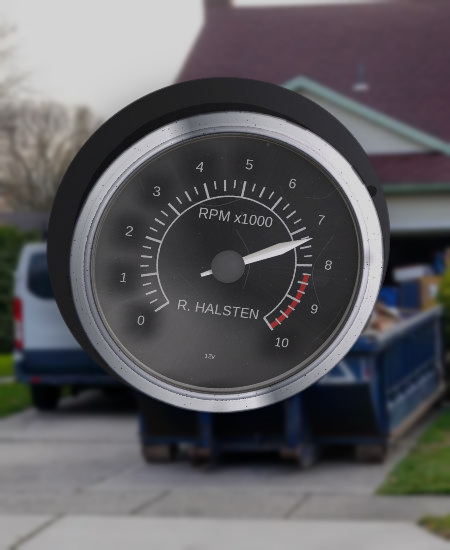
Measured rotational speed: 7250 rpm
